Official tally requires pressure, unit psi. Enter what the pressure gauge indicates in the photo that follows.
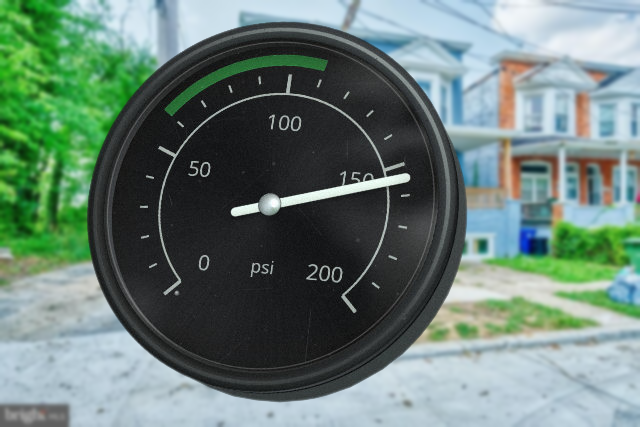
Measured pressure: 155 psi
